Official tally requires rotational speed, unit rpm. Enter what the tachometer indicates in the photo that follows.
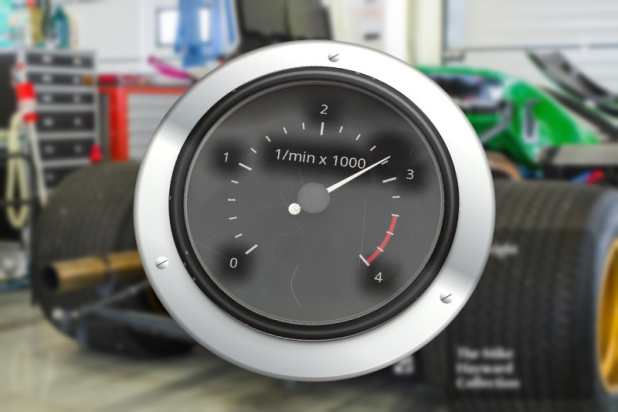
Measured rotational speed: 2800 rpm
